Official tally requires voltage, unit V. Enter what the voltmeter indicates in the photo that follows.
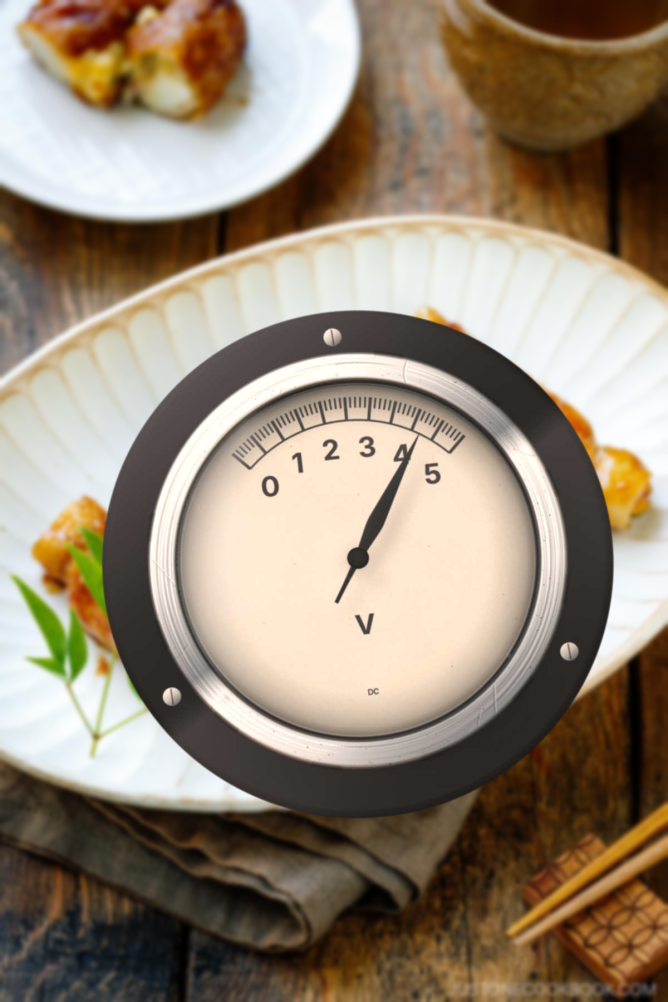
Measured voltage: 4.2 V
